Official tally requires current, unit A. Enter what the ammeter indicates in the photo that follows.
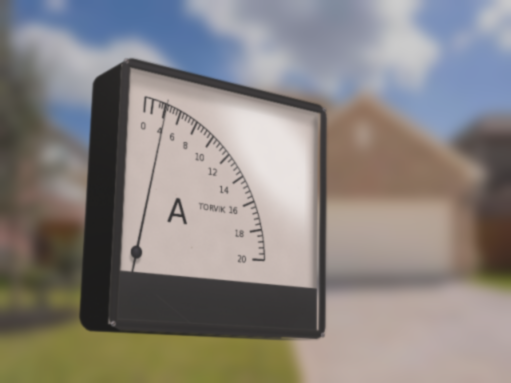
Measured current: 4 A
